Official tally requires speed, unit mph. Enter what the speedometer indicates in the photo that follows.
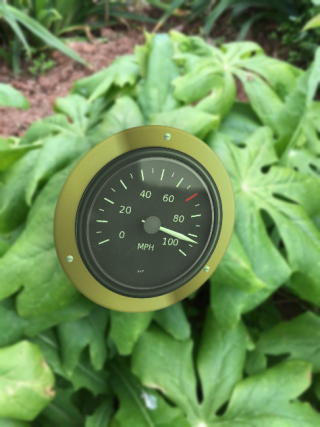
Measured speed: 92.5 mph
